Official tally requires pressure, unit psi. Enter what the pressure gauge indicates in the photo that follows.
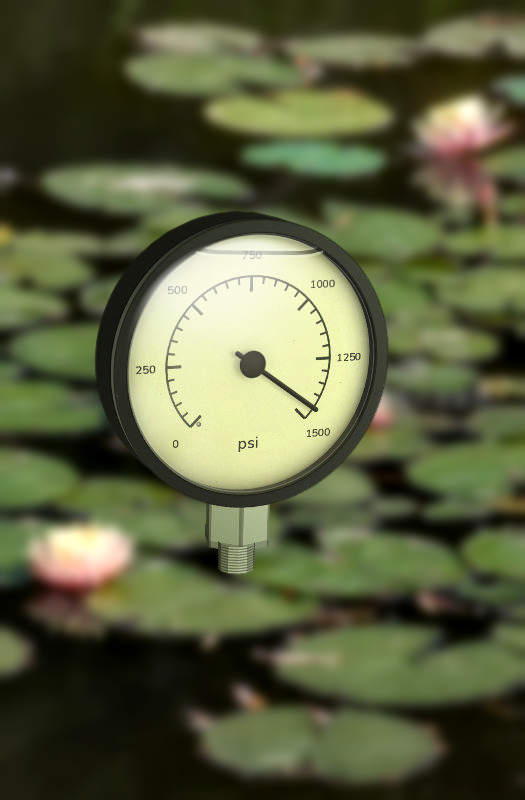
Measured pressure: 1450 psi
